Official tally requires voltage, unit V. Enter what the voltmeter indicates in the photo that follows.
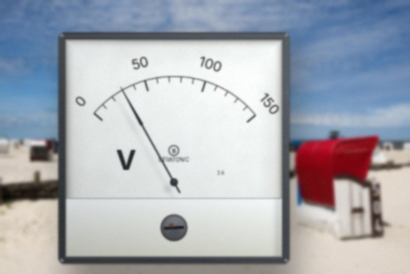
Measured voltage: 30 V
